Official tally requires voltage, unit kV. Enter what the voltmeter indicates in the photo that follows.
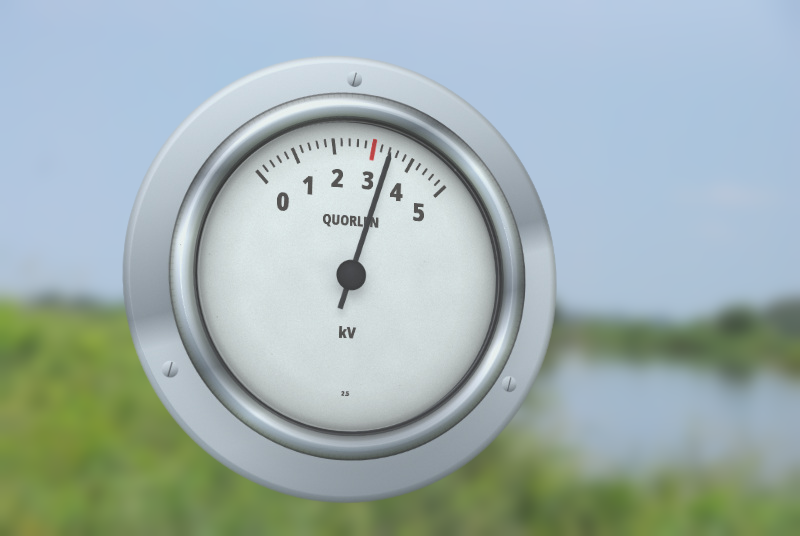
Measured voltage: 3.4 kV
